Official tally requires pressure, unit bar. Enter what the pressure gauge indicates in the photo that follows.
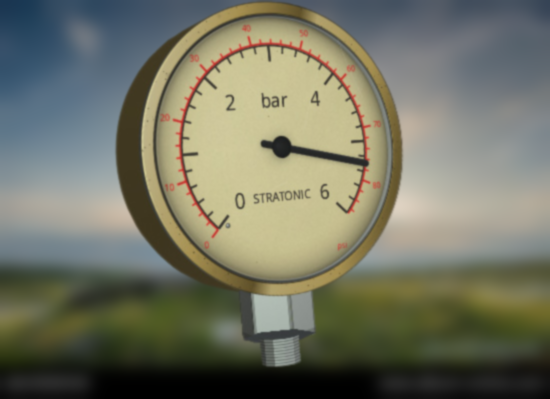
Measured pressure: 5.3 bar
